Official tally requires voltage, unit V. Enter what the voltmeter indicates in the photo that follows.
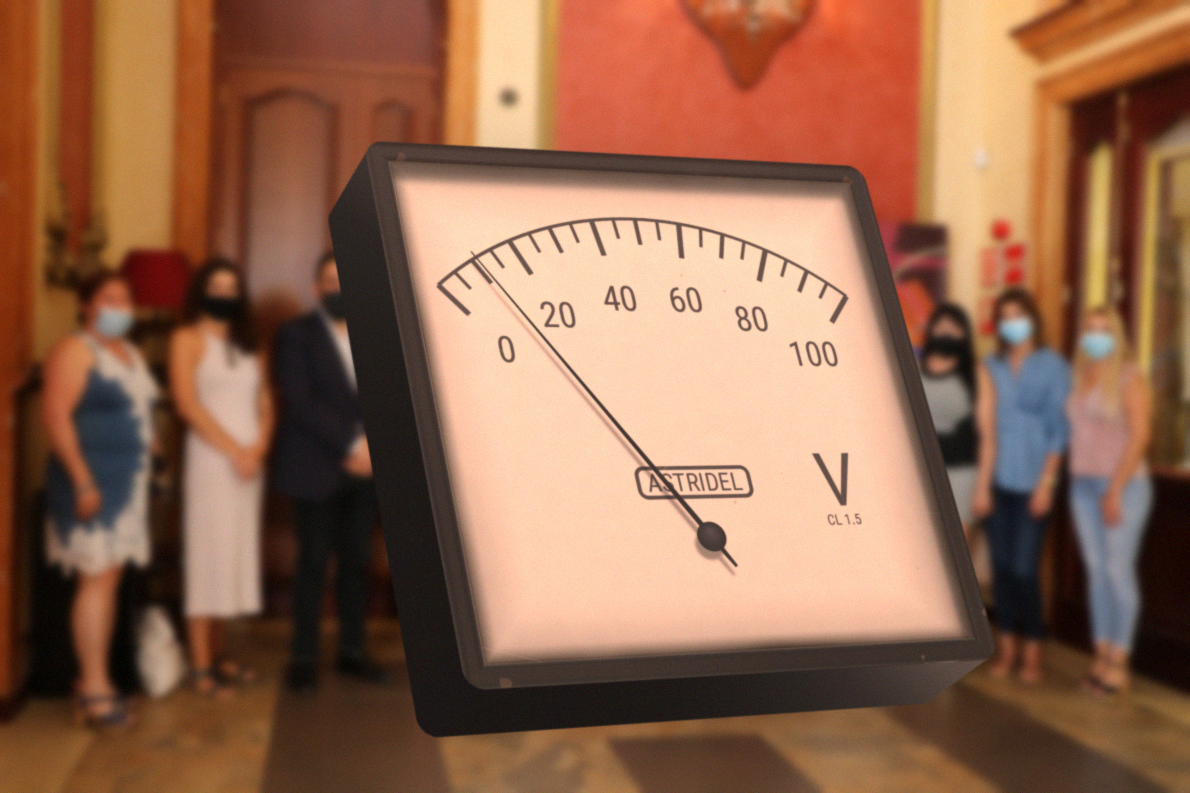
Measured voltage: 10 V
